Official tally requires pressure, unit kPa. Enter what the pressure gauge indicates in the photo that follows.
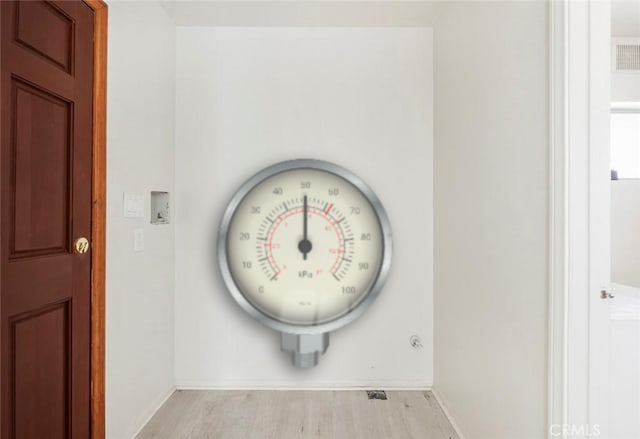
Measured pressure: 50 kPa
